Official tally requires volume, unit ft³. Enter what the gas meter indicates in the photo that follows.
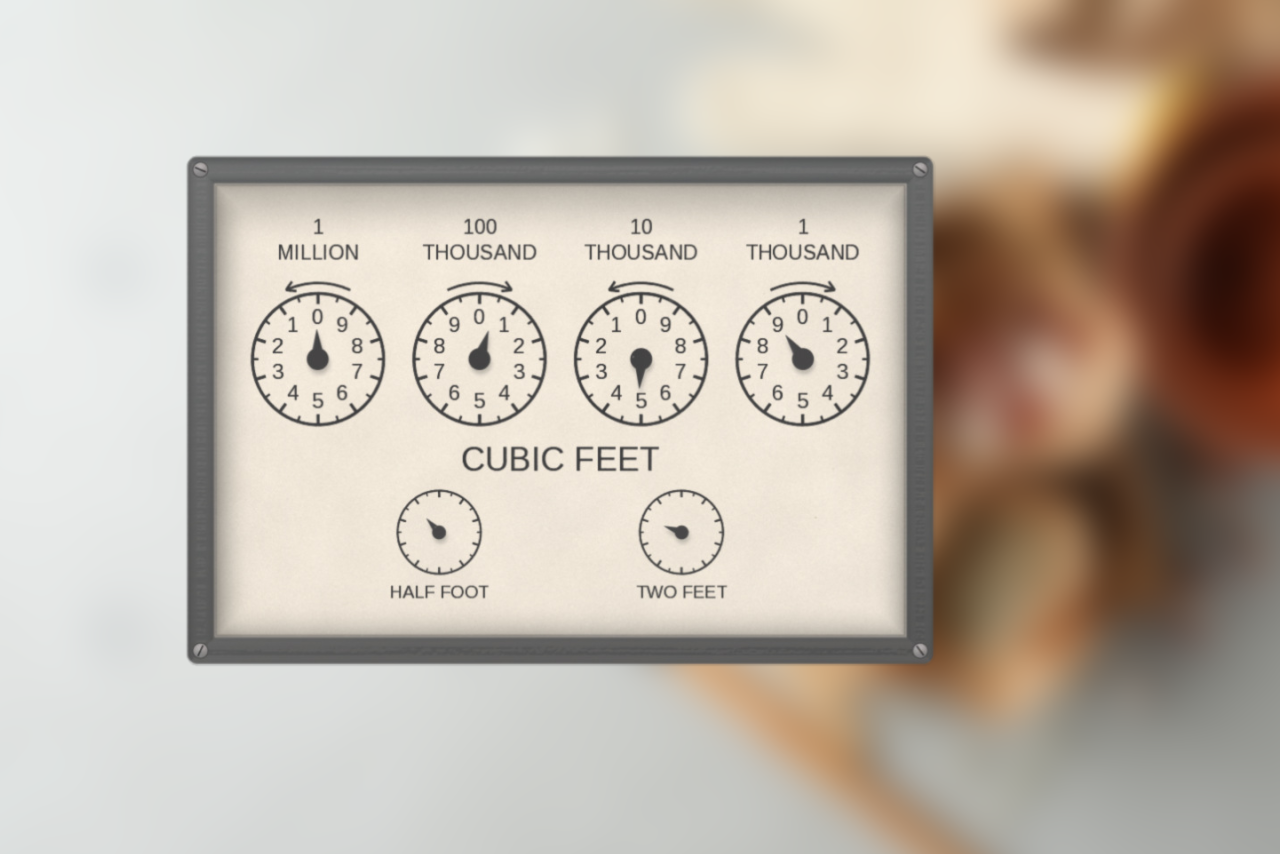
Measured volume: 4900 ft³
